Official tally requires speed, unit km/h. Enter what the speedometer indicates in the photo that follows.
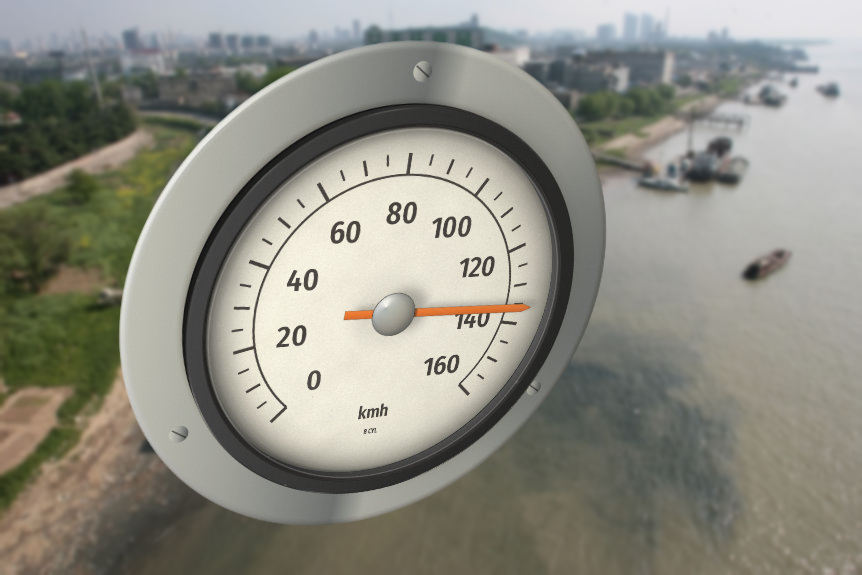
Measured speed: 135 km/h
